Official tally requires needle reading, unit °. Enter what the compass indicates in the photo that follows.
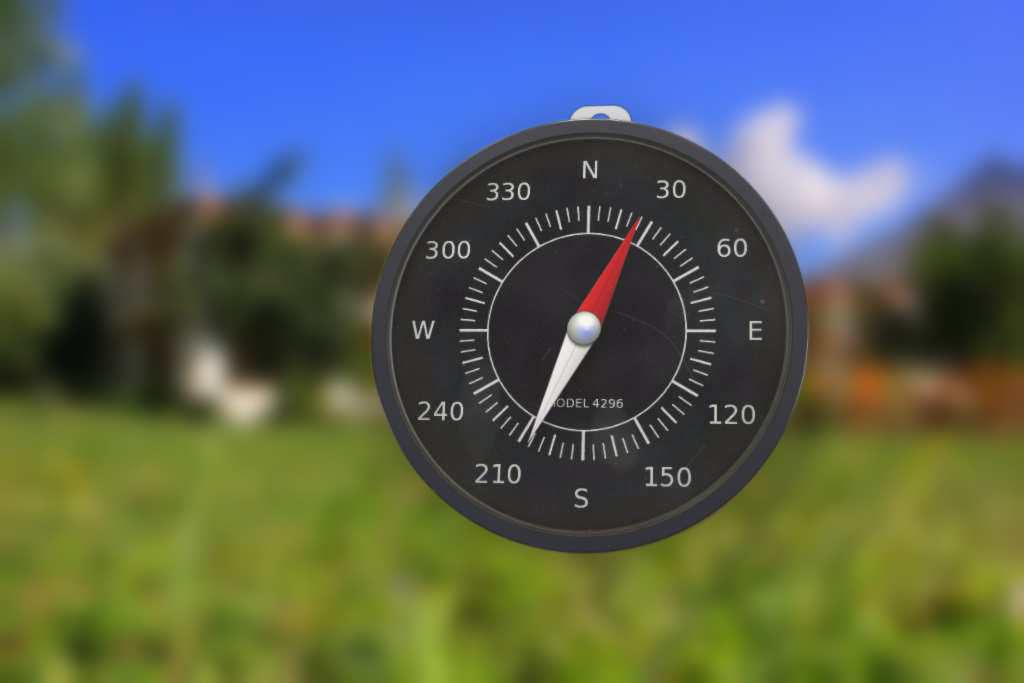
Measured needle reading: 25 °
